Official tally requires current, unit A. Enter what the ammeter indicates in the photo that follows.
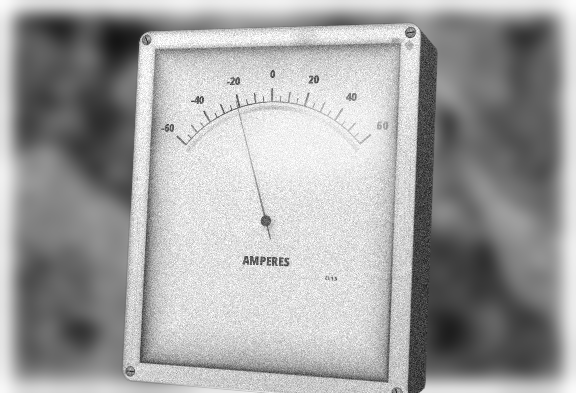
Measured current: -20 A
